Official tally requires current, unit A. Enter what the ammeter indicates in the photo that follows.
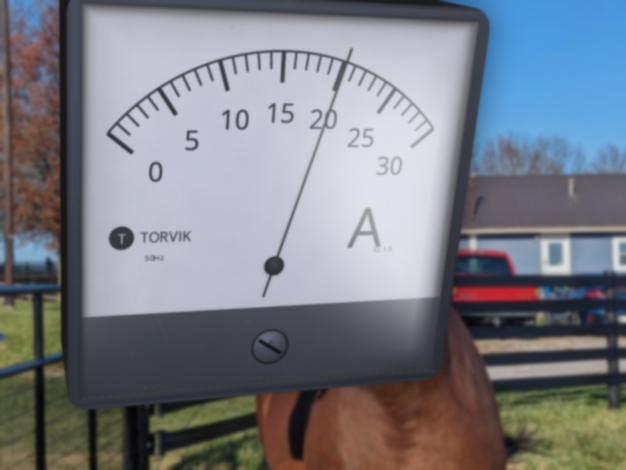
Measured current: 20 A
